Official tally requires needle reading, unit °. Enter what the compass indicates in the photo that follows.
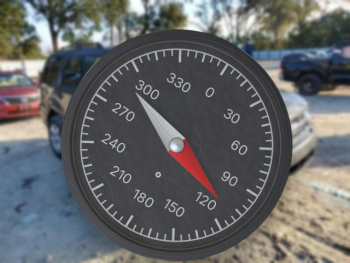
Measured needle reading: 110 °
